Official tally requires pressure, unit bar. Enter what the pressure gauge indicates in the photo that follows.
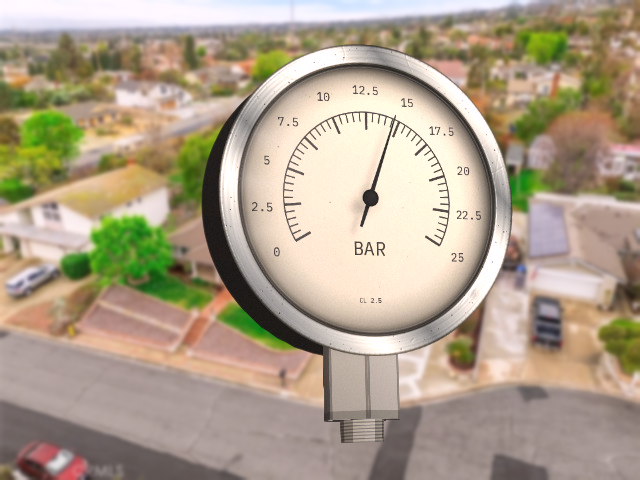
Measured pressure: 14.5 bar
